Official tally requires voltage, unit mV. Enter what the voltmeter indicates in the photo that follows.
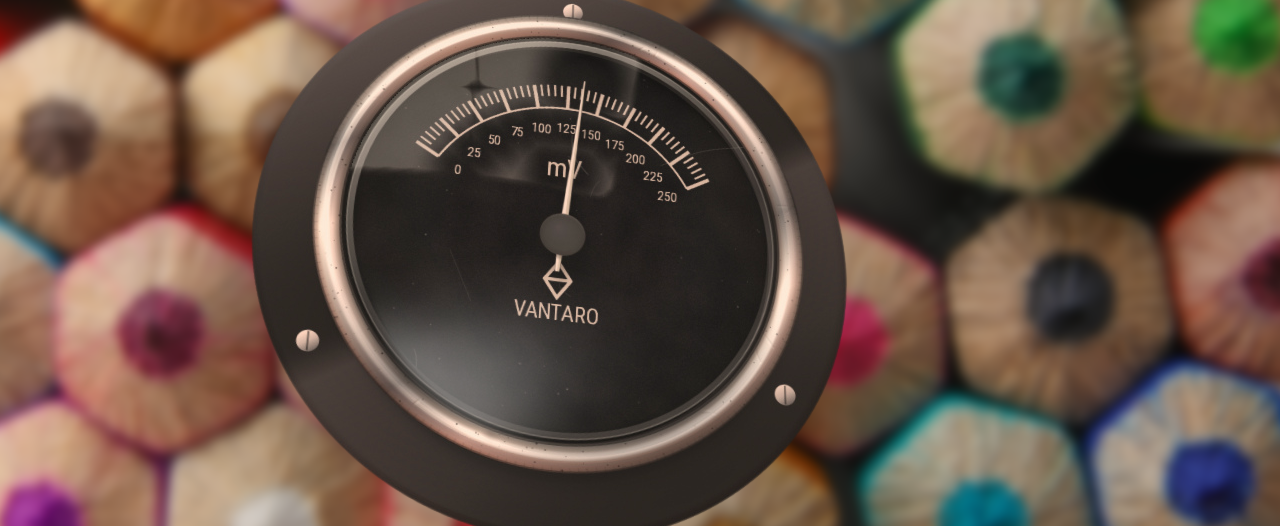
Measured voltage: 135 mV
